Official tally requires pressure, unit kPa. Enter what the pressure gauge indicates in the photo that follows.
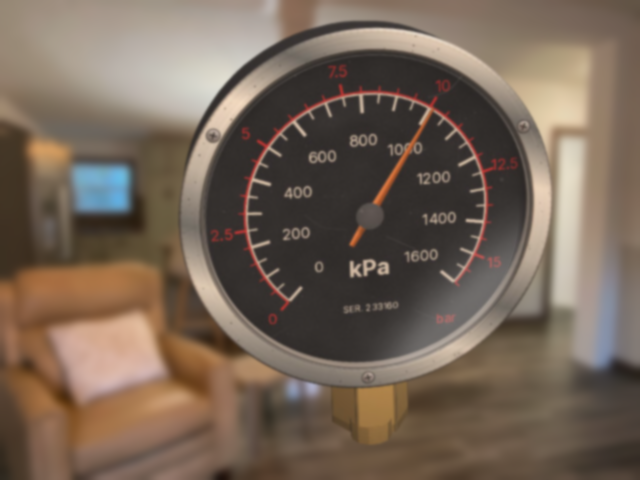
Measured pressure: 1000 kPa
